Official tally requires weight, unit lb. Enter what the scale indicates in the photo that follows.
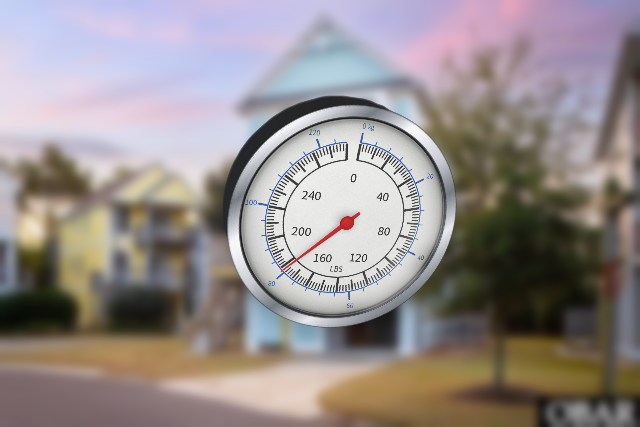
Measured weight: 180 lb
